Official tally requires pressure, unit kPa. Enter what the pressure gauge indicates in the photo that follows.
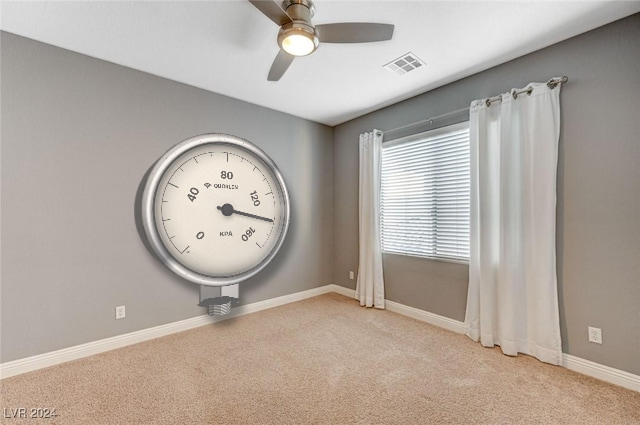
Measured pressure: 140 kPa
